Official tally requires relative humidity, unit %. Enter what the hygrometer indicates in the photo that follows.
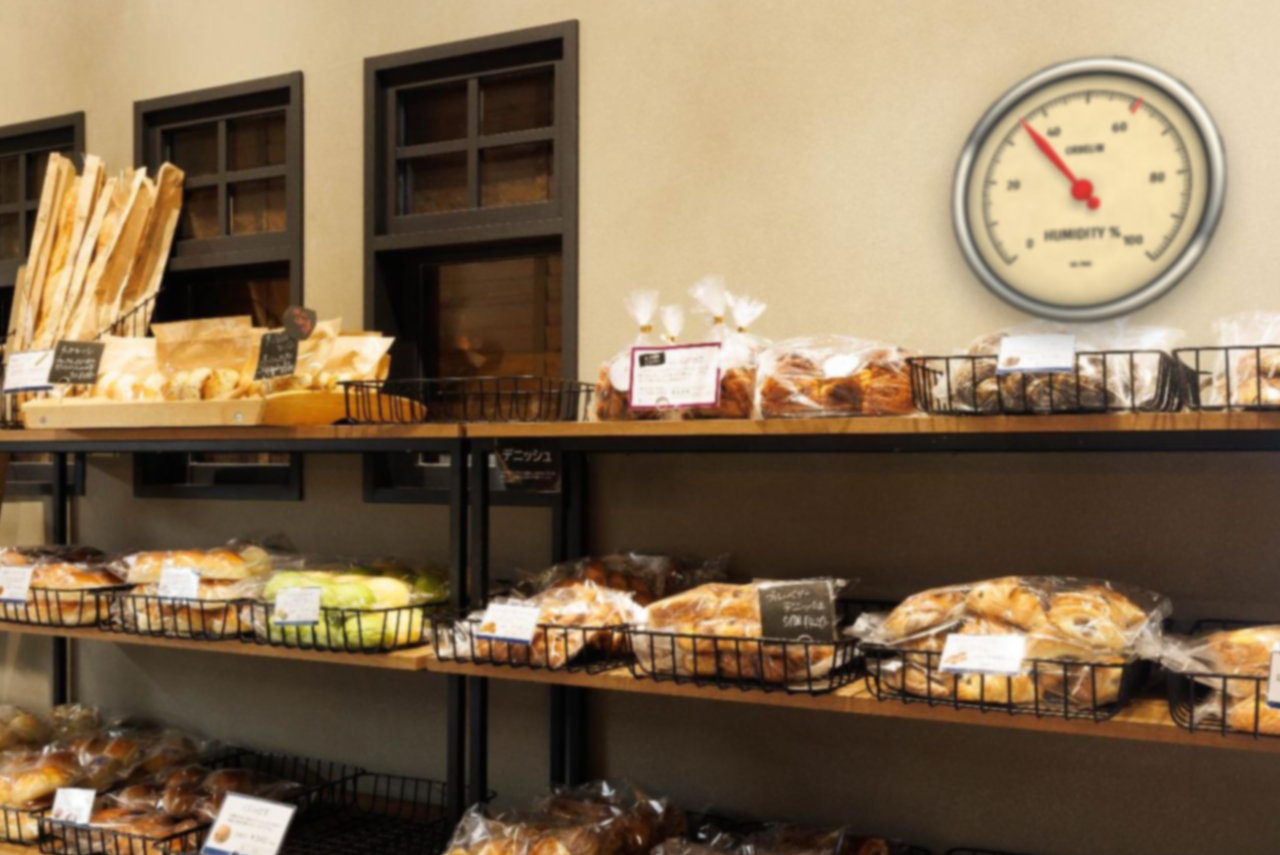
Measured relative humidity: 35 %
